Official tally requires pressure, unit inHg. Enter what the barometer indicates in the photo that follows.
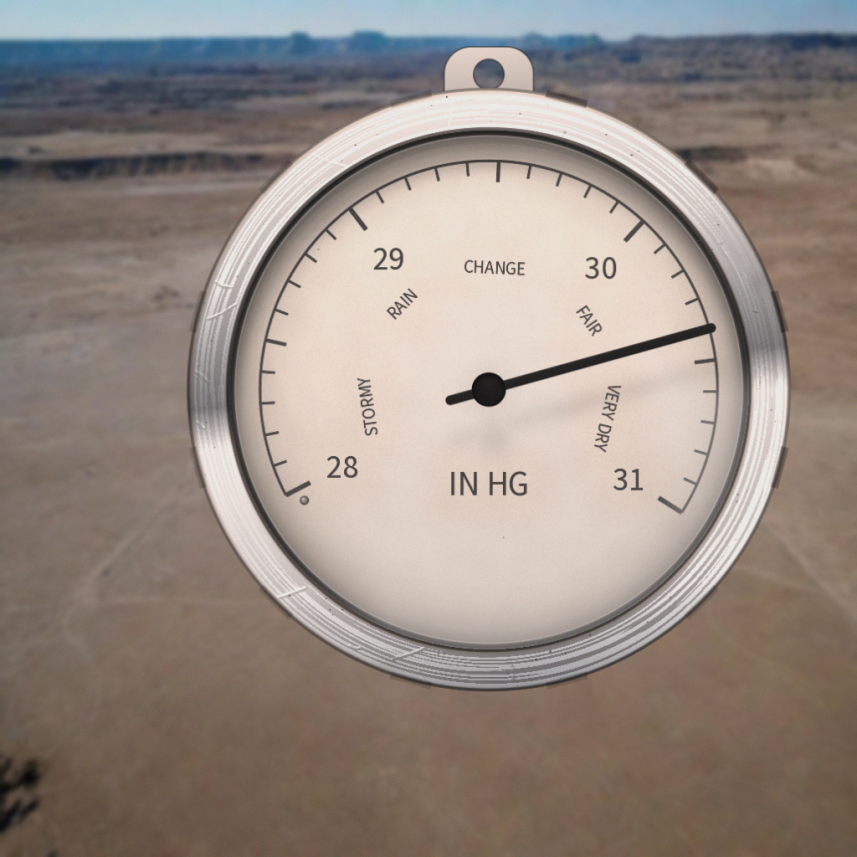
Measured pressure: 30.4 inHg
